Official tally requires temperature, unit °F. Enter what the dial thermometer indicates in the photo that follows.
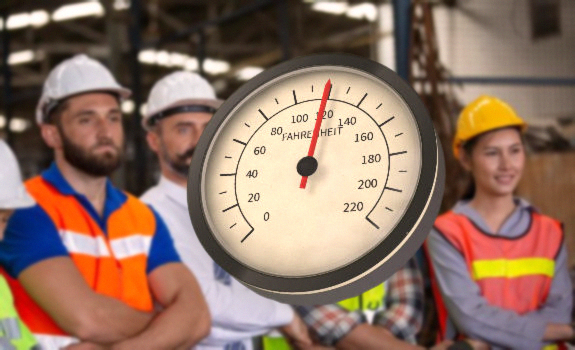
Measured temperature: 120 °F
